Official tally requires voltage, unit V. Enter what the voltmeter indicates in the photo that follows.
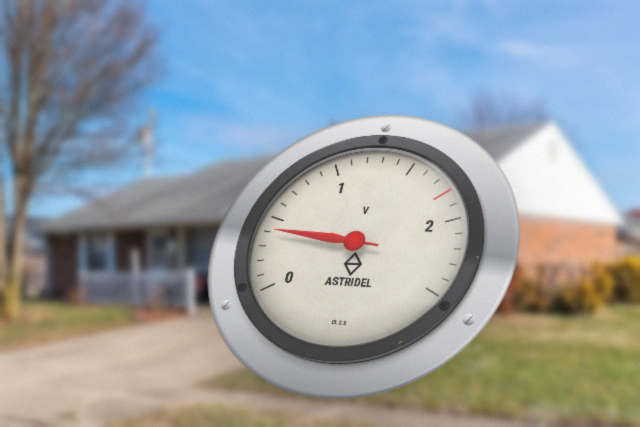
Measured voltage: 0.4 V
